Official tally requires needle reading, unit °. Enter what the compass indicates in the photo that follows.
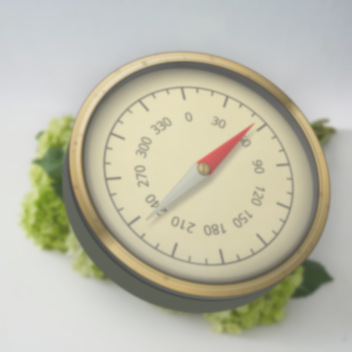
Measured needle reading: 55 °
